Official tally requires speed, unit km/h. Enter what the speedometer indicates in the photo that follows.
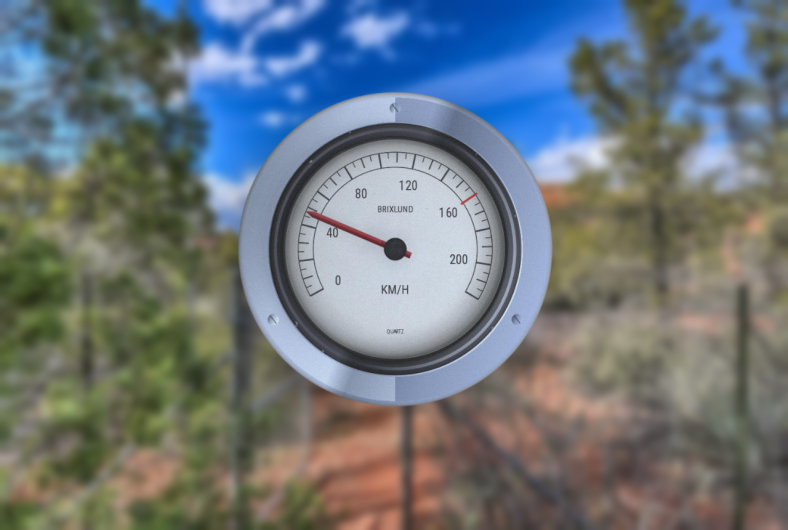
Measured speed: 47.5 km/h
